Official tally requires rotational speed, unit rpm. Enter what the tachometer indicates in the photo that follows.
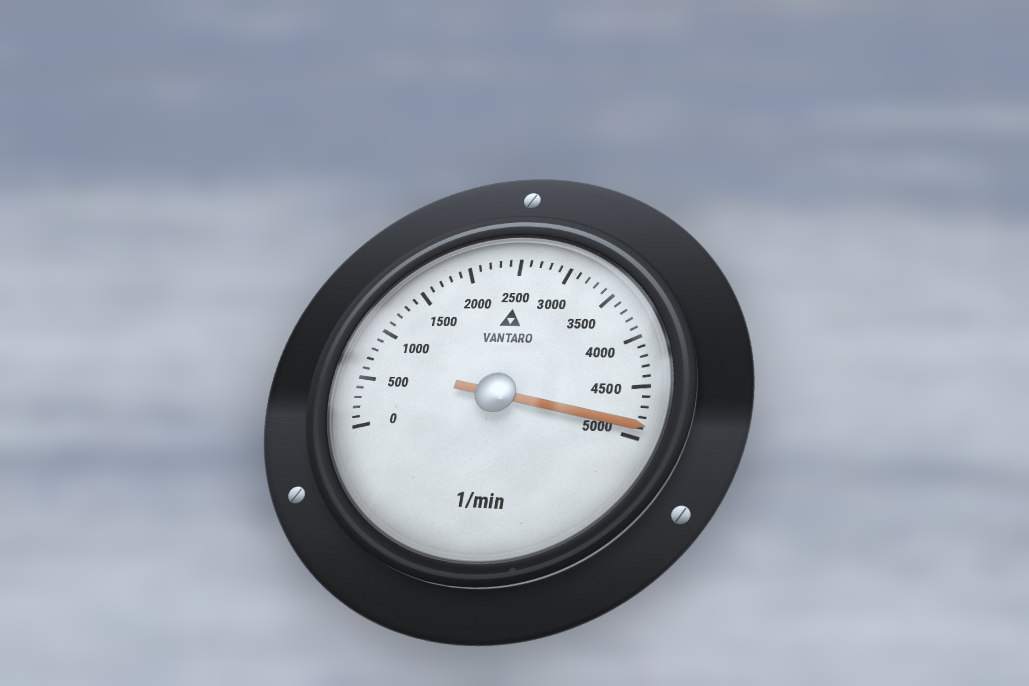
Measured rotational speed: 4900 rpm
